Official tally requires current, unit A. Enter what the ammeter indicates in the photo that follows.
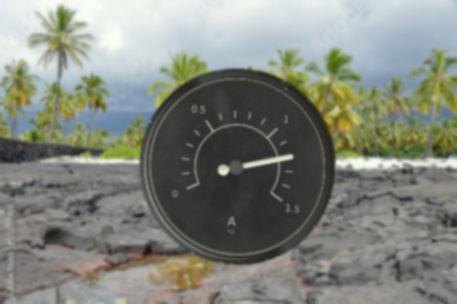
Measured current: 1.2 A
